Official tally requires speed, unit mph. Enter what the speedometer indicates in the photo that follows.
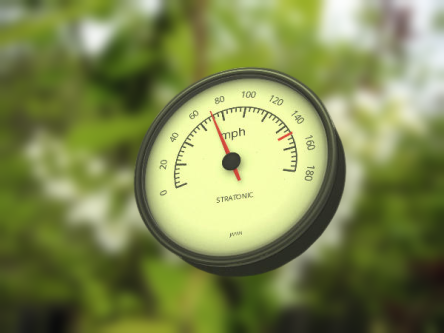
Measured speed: 72 mph
